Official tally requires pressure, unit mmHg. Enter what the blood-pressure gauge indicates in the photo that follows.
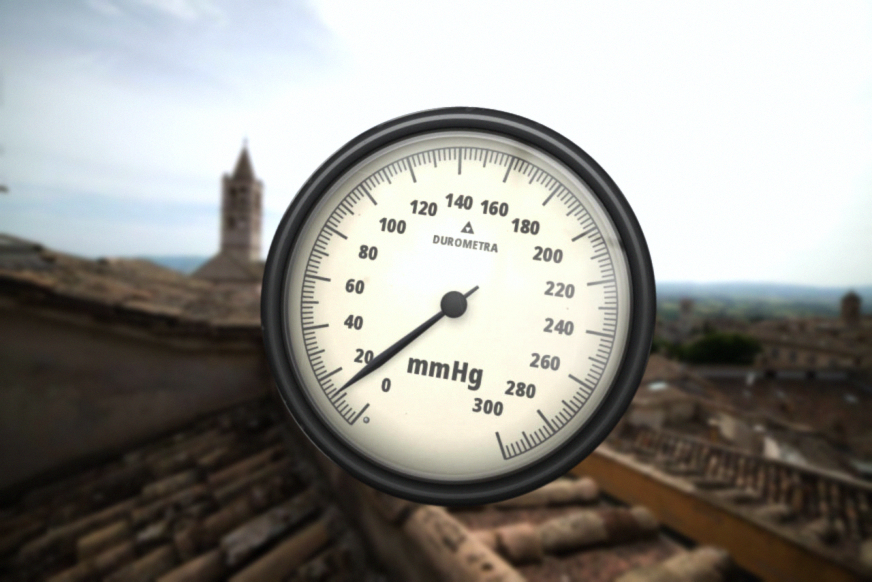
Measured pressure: 12 mmHg
